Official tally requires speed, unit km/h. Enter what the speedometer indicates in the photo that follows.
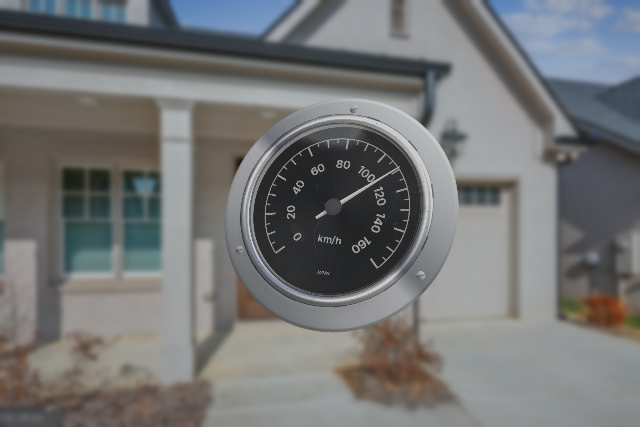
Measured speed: 110 km/h
